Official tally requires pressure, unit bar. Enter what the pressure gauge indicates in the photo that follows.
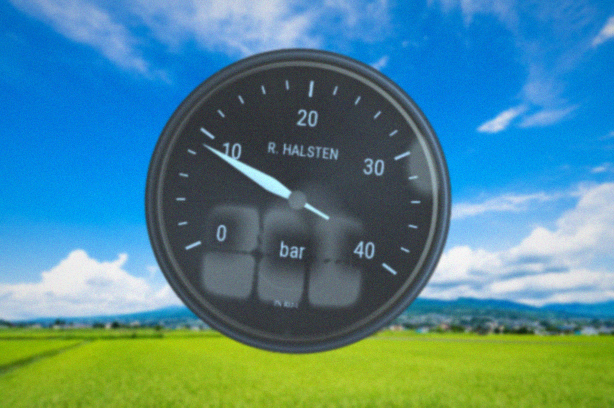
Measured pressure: 9 bar
